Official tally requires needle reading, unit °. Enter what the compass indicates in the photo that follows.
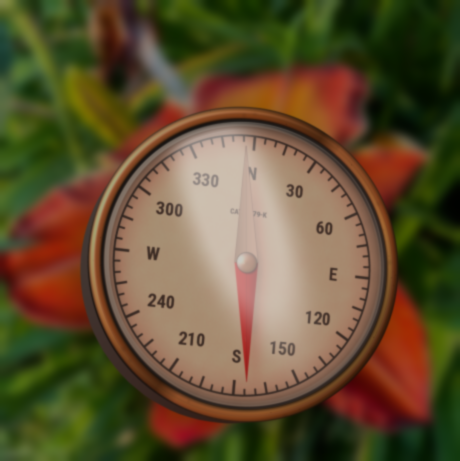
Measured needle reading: 175 °
